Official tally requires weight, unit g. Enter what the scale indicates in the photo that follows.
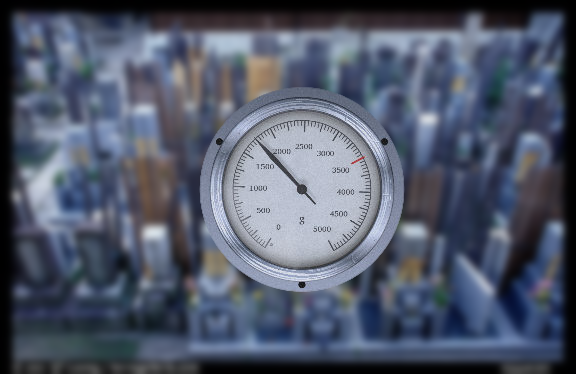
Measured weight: 1750 g
